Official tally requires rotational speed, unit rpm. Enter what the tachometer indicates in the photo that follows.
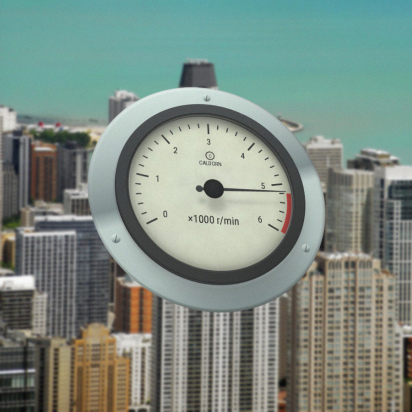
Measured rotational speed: 5200 rpm
